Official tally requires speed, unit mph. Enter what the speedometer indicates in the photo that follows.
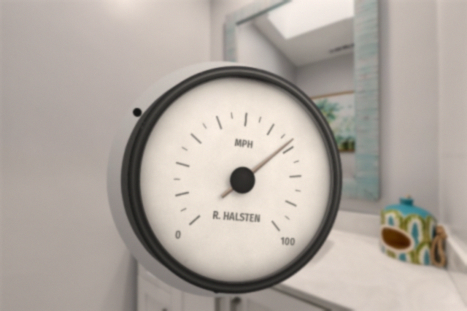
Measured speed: 67.5 mph
